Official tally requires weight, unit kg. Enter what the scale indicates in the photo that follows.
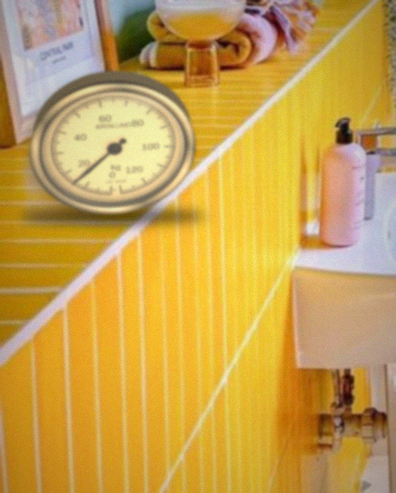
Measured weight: 15 kg
